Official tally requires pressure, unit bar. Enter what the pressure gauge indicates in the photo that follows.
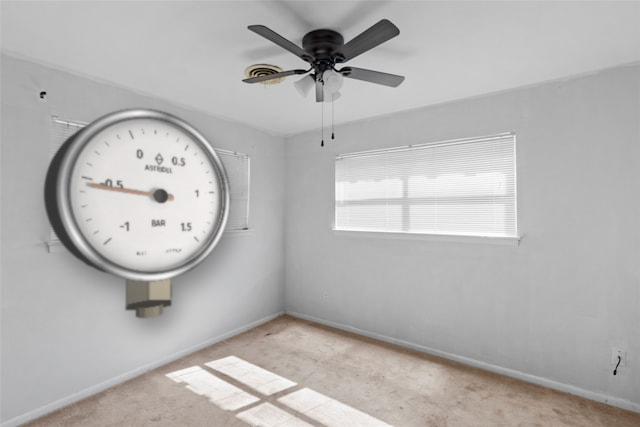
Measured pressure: -0.55 bar
